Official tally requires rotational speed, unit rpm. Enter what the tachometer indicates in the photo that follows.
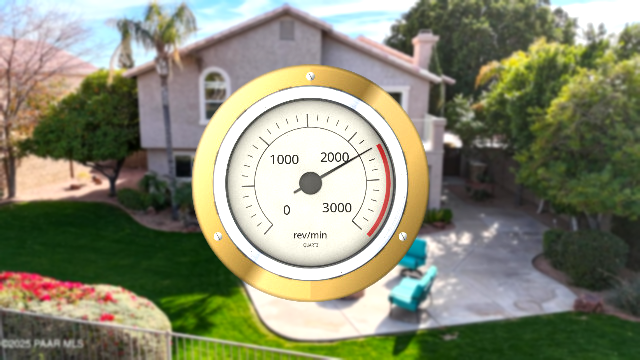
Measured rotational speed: 2200 rpm
